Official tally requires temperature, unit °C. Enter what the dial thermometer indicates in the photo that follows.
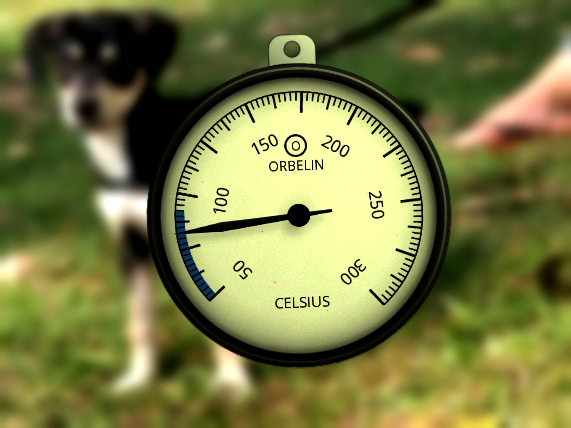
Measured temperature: 82.5 °C
